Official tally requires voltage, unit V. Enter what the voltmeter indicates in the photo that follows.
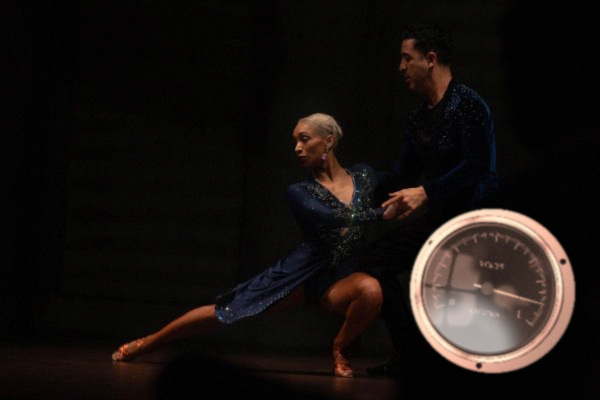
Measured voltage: 0.9 V
